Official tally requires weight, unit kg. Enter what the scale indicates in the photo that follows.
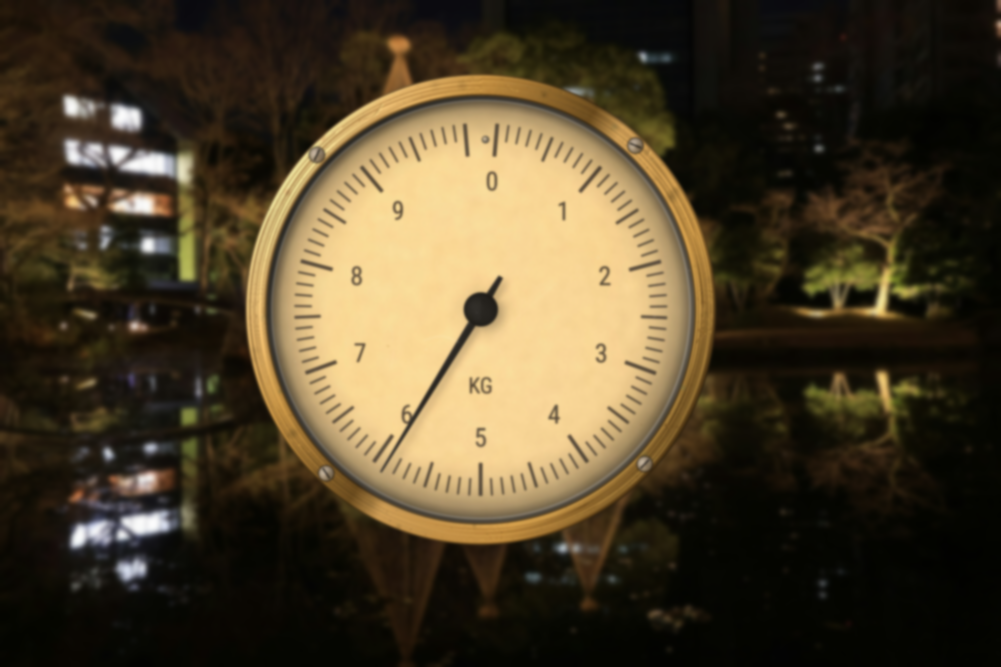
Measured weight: 5.9 kg
